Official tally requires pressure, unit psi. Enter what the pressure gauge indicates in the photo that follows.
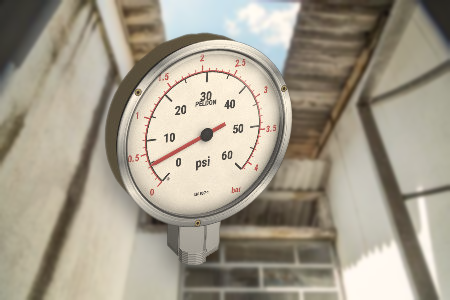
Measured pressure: 5 psi
